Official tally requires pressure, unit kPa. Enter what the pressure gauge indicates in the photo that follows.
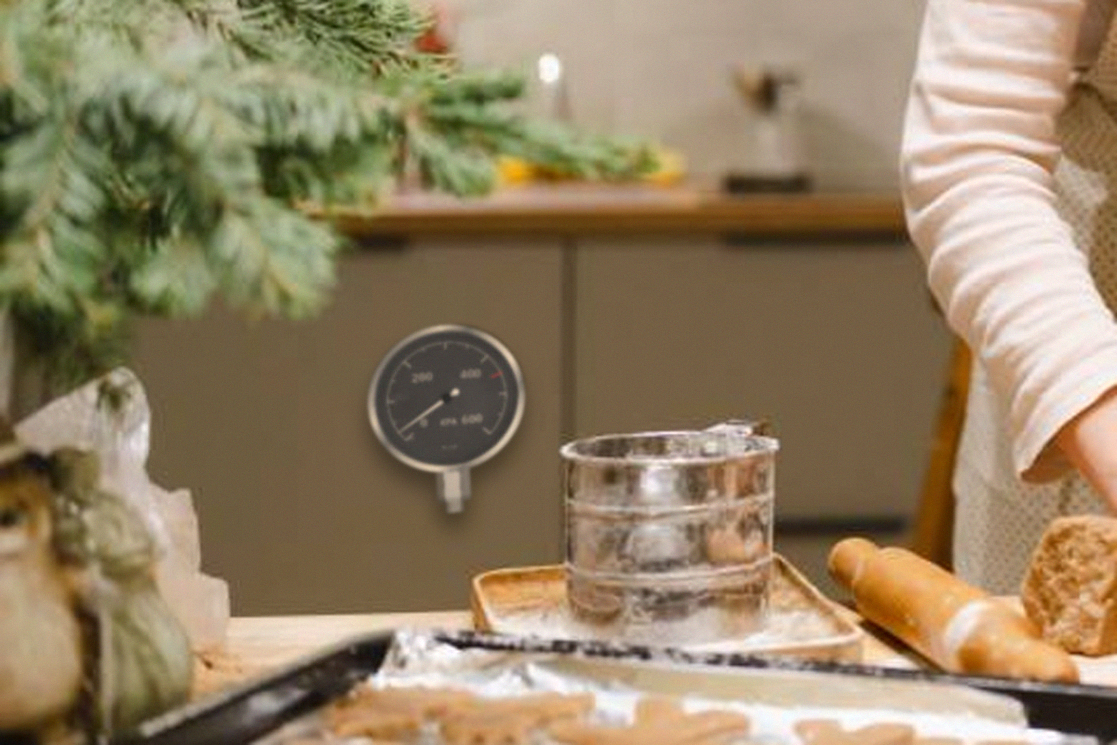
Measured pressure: 25 kPa
